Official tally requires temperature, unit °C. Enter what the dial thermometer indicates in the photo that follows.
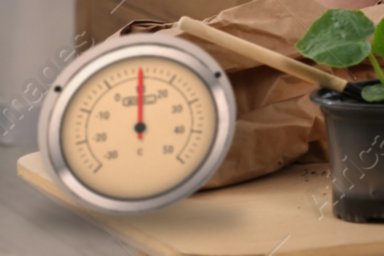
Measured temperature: 10 °C
